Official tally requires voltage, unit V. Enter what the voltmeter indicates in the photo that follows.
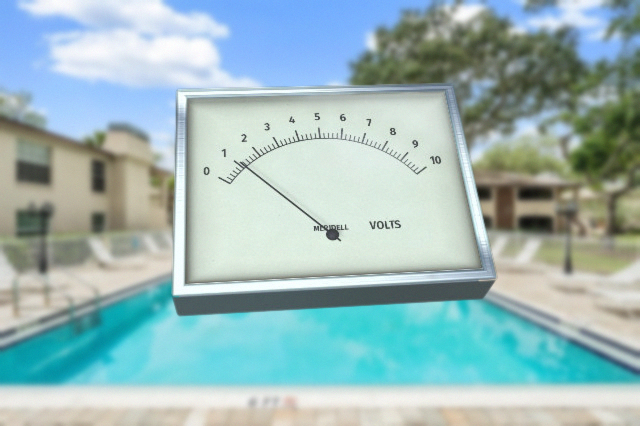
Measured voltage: 1 V
